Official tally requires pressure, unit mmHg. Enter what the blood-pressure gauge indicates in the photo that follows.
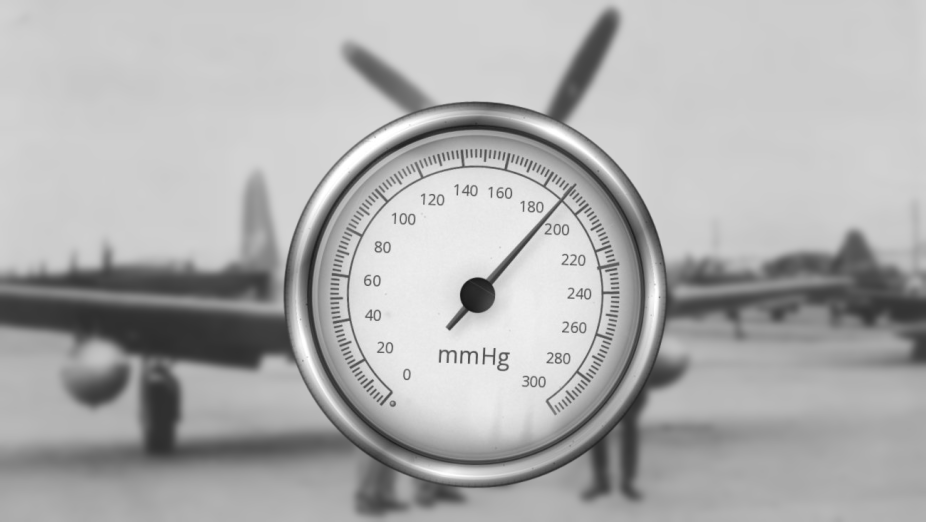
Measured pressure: 190 mmHg
